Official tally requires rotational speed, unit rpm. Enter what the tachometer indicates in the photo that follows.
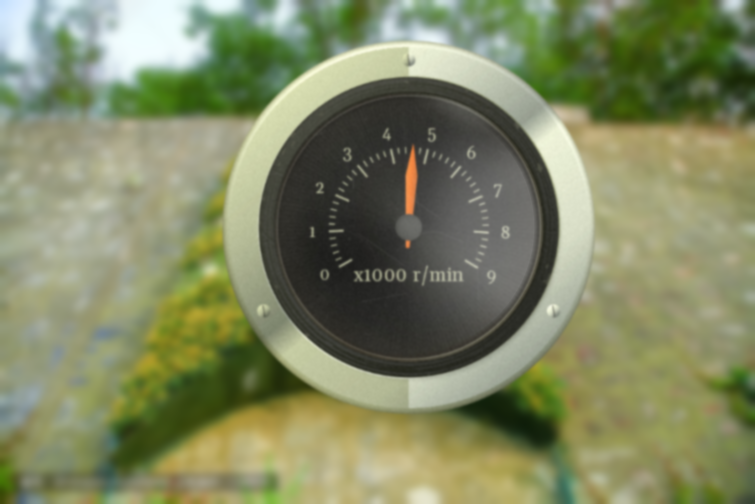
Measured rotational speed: 4600 rpm
